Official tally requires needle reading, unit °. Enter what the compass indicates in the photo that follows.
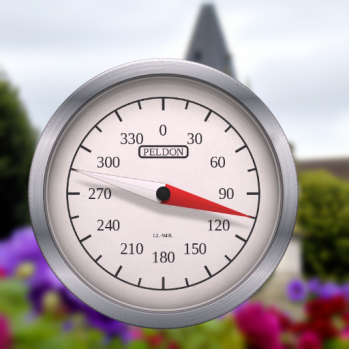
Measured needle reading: 105 °
